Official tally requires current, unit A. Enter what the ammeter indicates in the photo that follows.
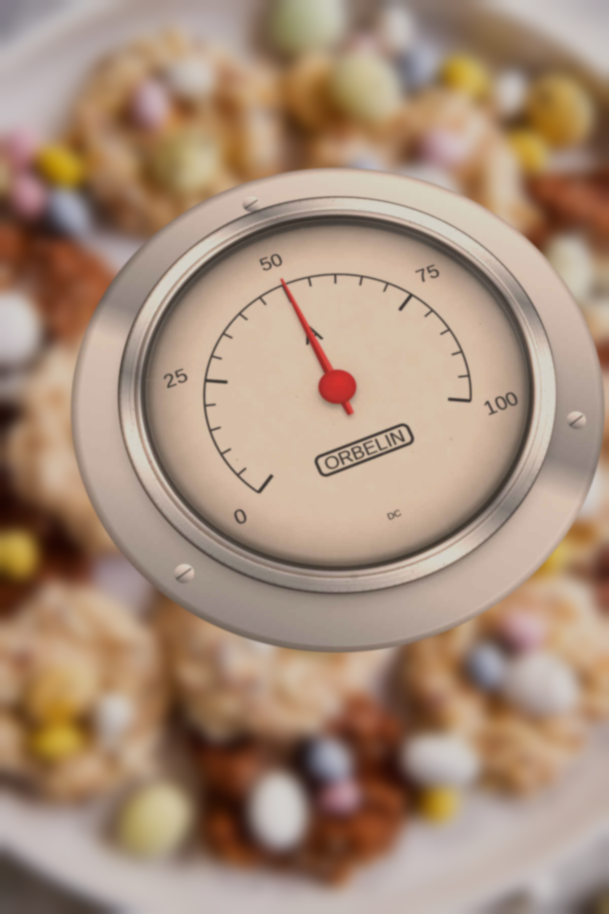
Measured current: 50 A
